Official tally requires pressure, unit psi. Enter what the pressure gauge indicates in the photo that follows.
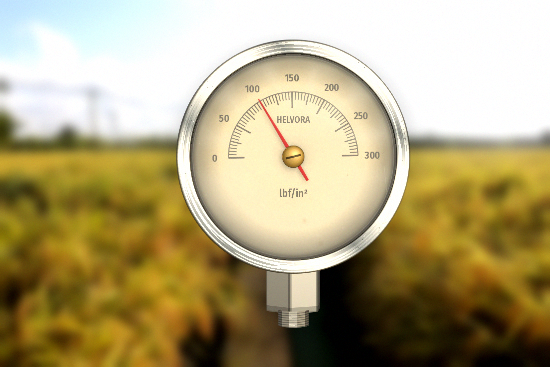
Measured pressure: 100 psi
